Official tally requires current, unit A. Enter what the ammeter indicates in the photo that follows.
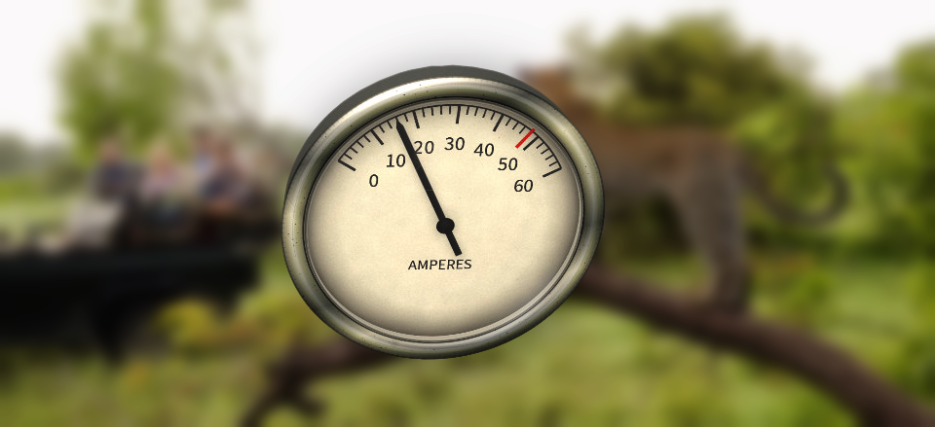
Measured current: 16 A
